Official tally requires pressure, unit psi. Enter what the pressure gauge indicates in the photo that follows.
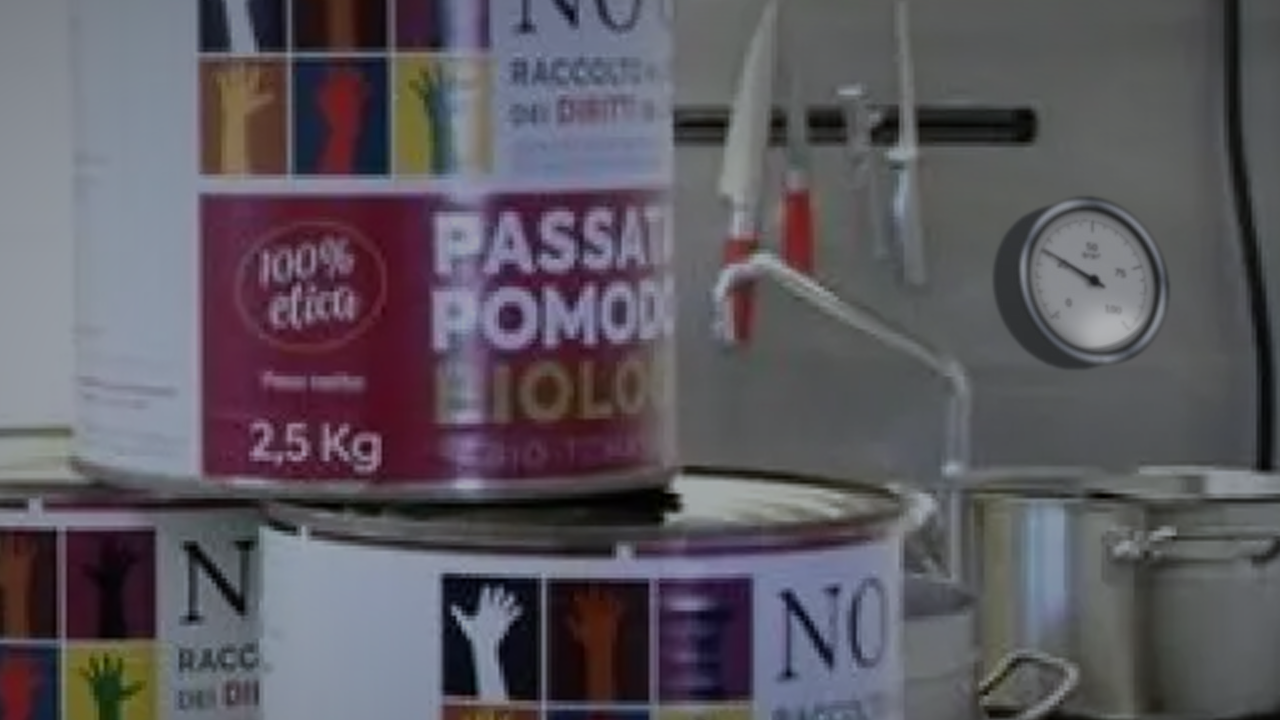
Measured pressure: 25 psi
